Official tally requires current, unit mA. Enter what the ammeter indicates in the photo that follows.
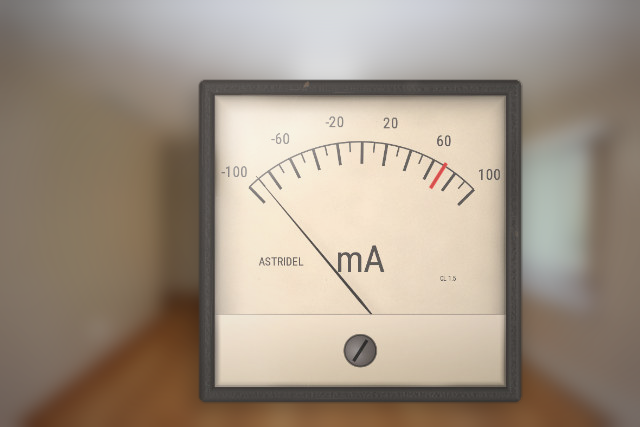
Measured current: -90 mA
